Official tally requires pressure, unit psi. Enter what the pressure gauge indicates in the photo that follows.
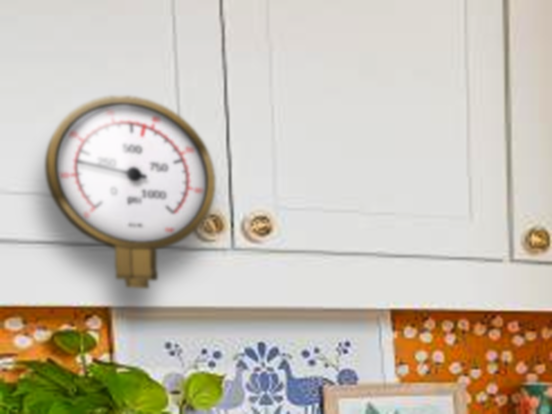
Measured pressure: 200 psi
